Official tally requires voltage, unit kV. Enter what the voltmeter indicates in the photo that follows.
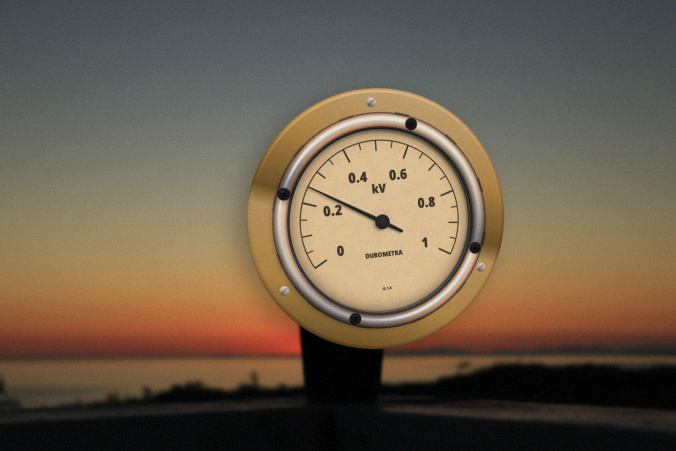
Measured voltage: 0.25 kV
